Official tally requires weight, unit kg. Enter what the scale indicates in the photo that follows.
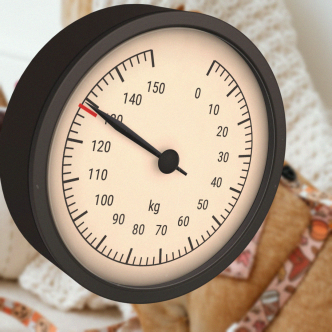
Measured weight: 129 kg
